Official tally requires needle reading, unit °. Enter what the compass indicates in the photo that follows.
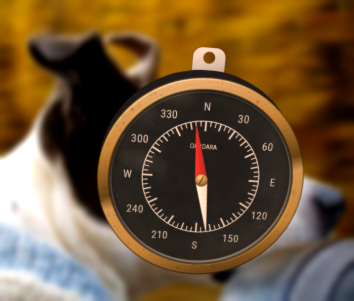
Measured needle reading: 350 °
